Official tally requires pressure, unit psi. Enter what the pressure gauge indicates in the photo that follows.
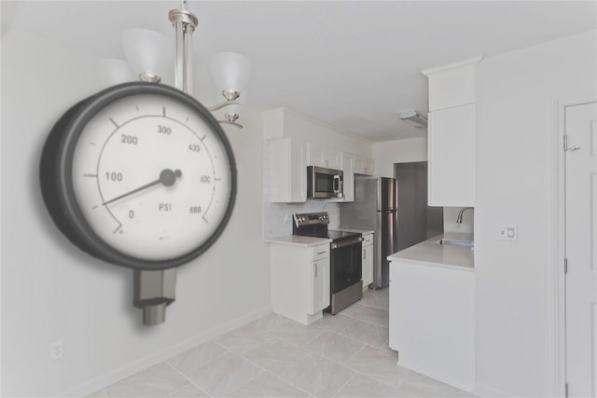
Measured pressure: 50 psi
